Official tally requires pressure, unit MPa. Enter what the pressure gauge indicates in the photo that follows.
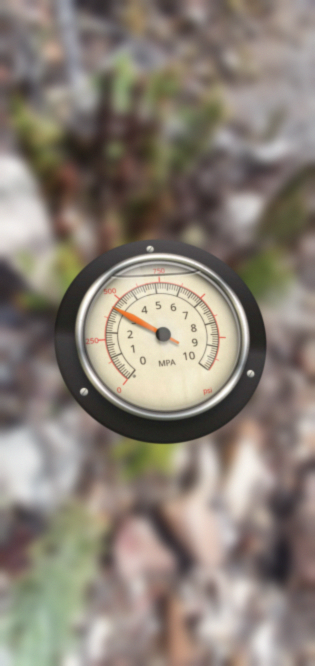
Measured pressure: 3 MPa
